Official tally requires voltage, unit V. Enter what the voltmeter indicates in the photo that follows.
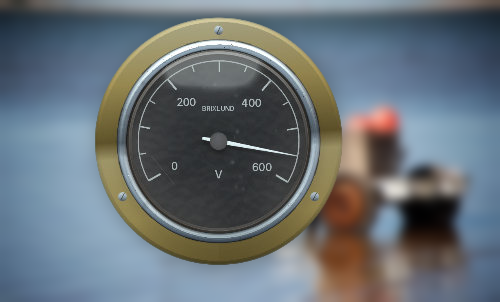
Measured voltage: 550 V
